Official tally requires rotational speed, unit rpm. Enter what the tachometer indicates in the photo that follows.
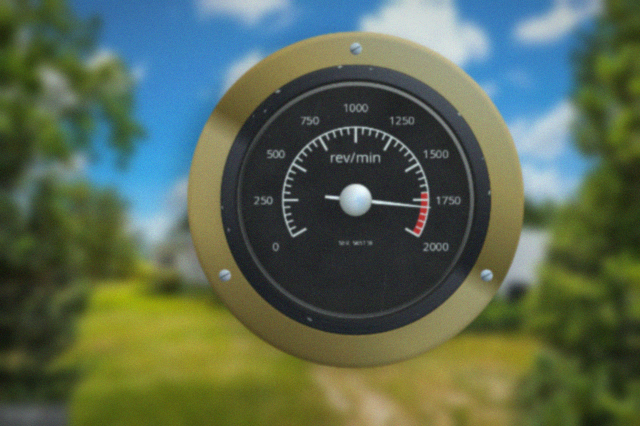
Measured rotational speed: 1800 rpm
